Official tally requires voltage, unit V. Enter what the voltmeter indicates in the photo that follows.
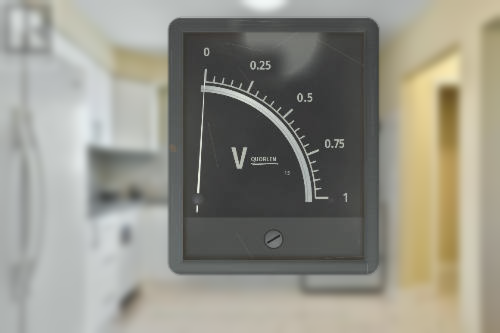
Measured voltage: 0 V
